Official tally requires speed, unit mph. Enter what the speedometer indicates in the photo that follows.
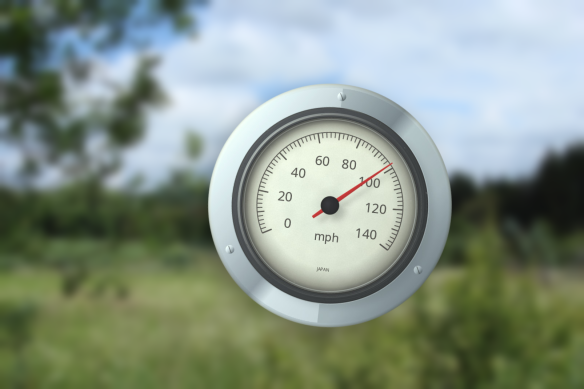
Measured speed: 98 mph
